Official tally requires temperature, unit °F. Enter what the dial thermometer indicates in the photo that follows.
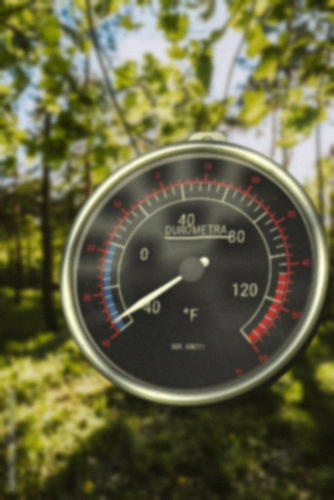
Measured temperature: -36 °F
